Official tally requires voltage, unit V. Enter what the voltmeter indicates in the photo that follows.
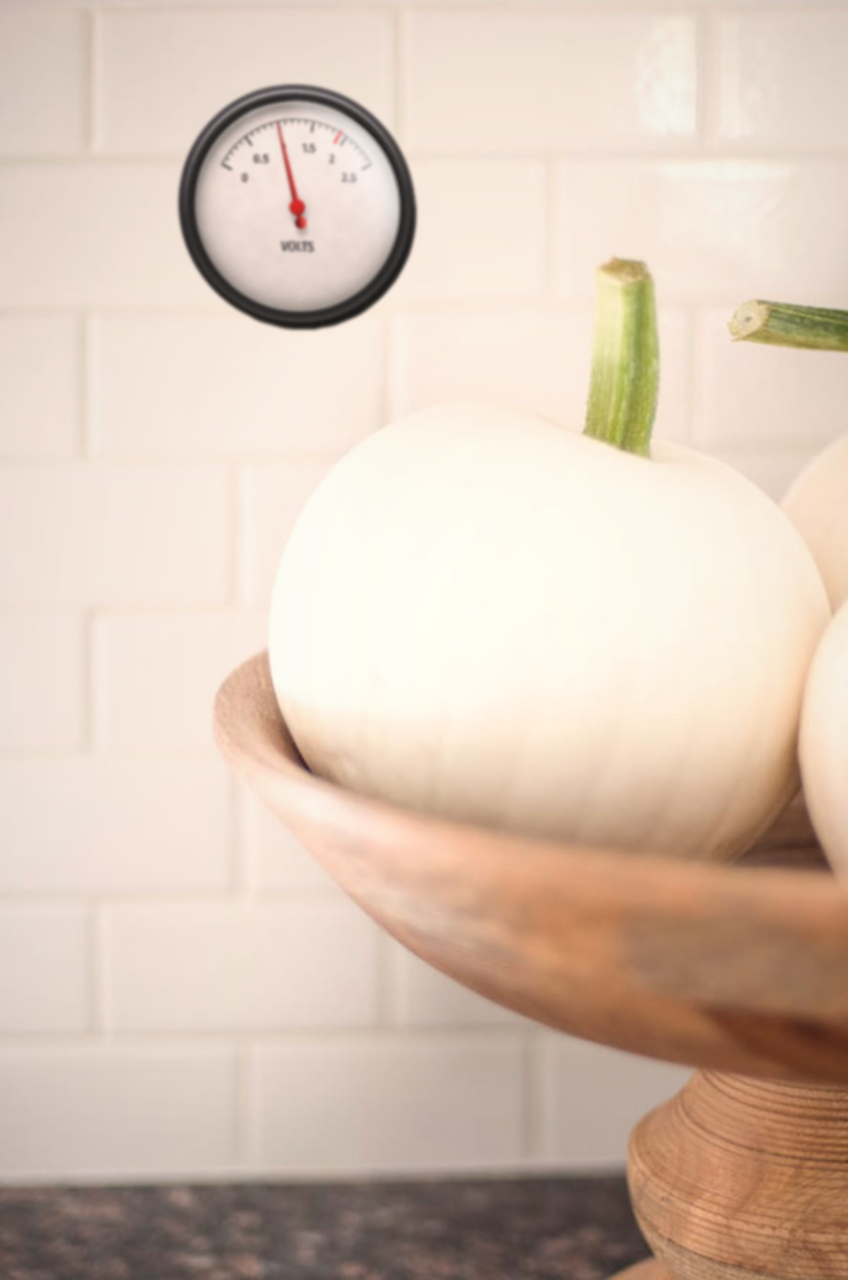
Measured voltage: 1 V
